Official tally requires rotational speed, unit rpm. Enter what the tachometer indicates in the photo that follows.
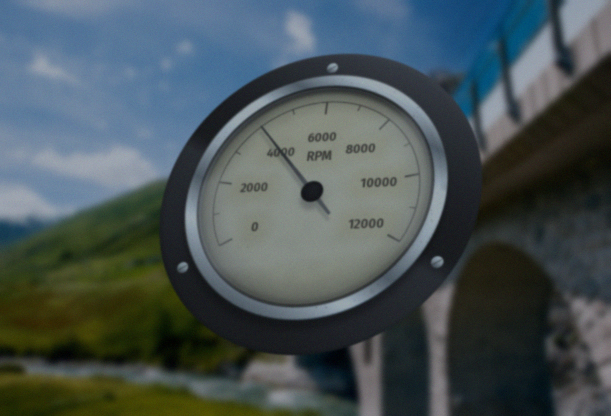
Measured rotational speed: 4000 rpm
